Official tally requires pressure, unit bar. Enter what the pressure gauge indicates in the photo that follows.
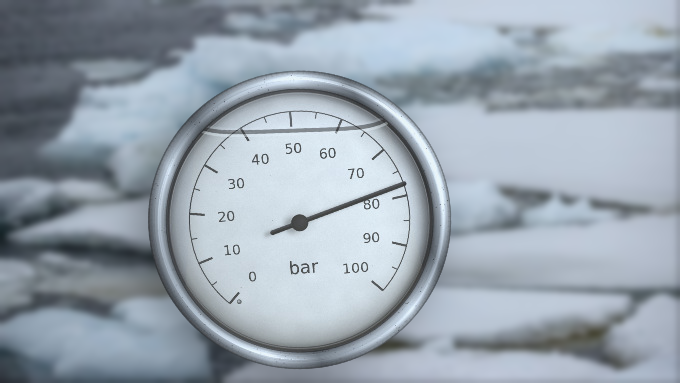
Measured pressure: 77.5 bar
